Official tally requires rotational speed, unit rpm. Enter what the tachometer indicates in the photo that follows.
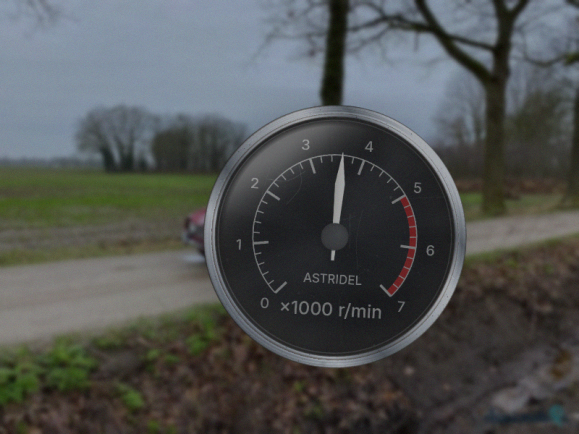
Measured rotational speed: 3600 rpm
